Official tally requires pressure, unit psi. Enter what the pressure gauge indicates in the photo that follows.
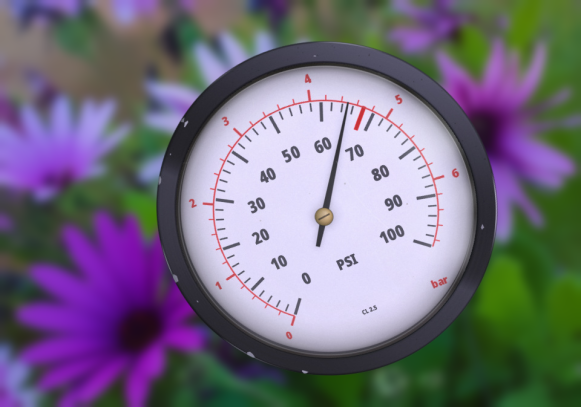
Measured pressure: 65 psi
